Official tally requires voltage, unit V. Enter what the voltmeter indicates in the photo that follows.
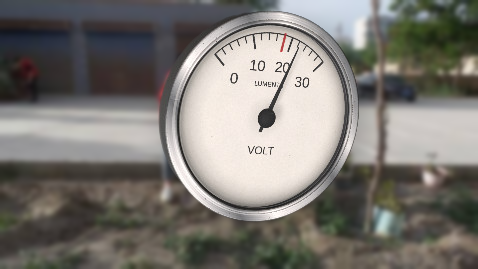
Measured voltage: 22 V
